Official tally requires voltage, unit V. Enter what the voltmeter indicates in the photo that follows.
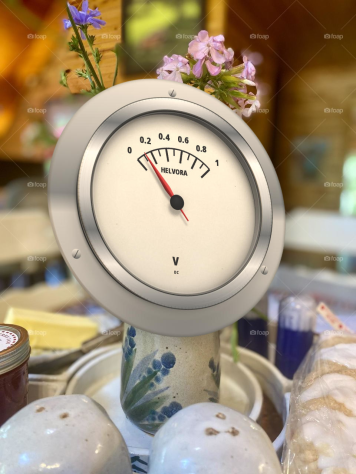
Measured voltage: 0.1 V
